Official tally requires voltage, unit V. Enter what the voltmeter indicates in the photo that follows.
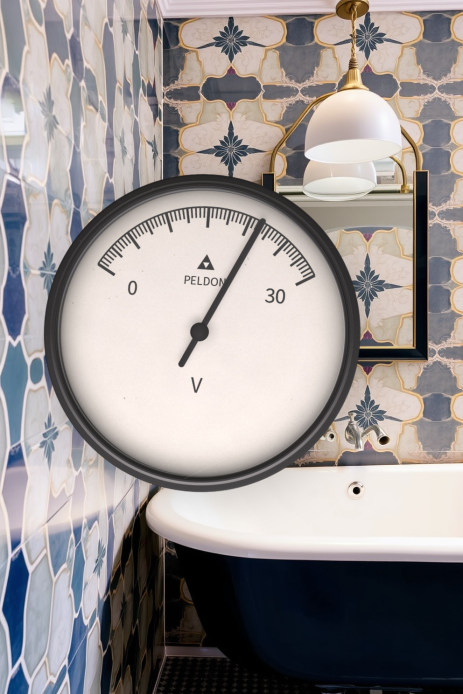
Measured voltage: 21.5 V
